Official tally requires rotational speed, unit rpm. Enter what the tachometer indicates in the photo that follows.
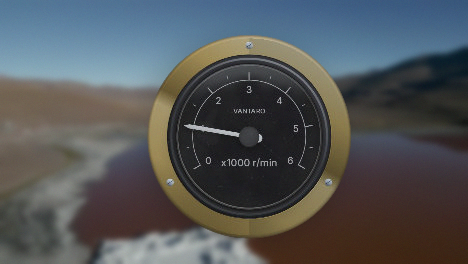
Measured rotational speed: 1000 rpm
